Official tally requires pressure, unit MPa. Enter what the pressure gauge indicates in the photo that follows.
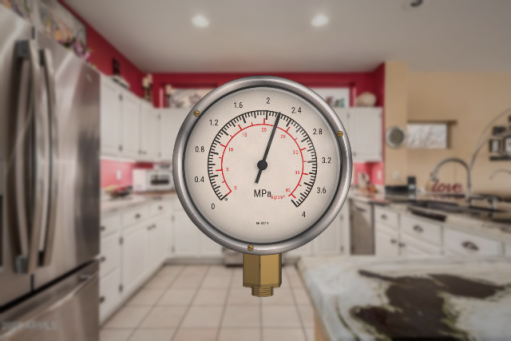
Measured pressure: 2.2 MPa
